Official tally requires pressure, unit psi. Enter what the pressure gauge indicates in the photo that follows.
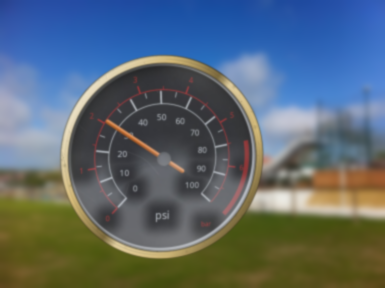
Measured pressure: 30 psi
